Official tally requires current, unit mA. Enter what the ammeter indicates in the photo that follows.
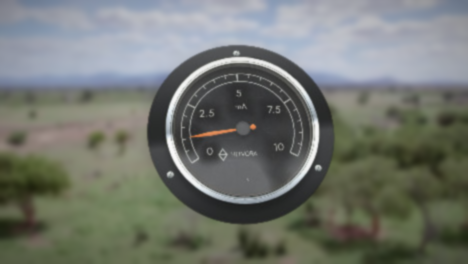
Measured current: 1 mA
